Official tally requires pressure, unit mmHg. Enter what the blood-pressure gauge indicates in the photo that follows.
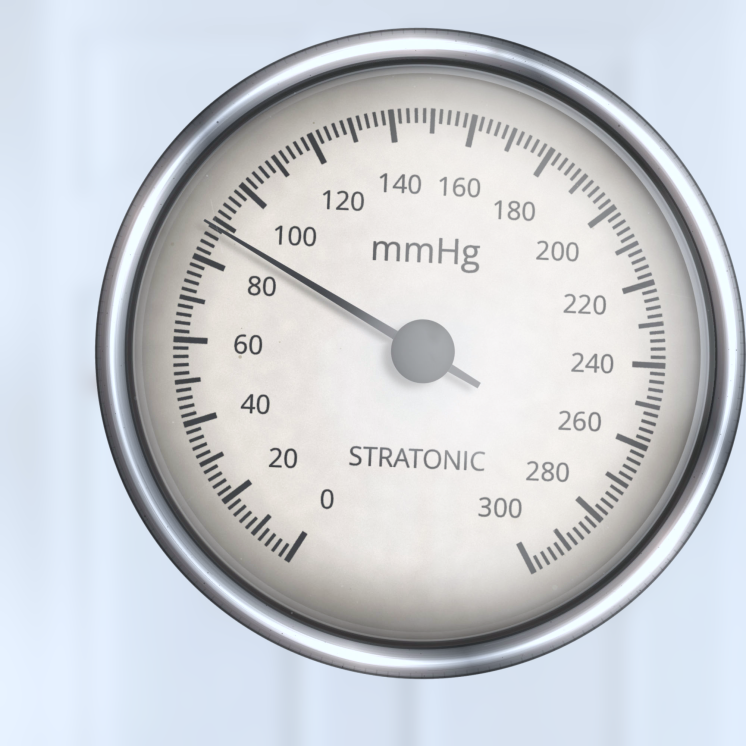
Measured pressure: 88 mmHg
